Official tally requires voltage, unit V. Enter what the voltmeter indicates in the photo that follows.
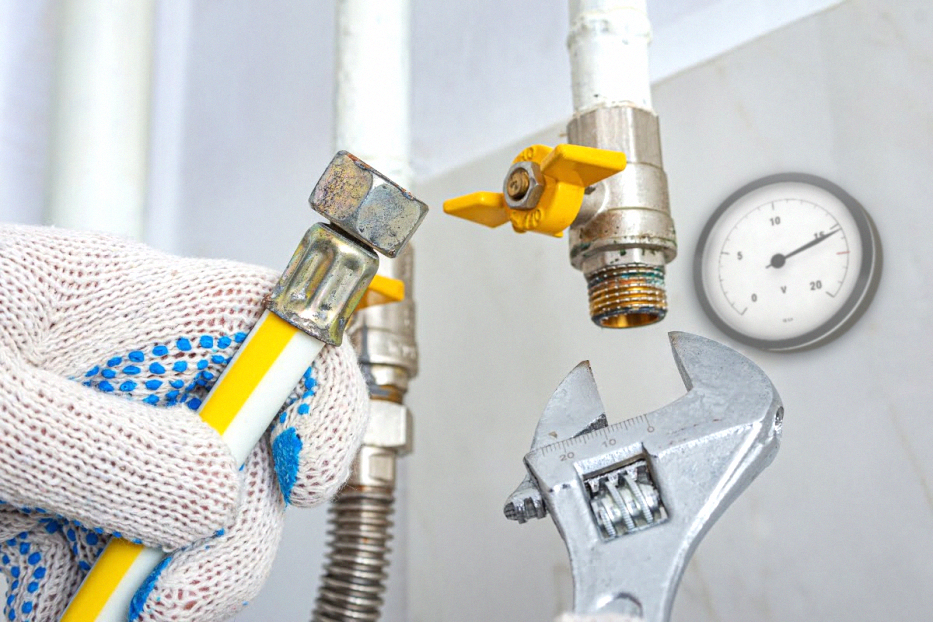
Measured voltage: 15.5 V
